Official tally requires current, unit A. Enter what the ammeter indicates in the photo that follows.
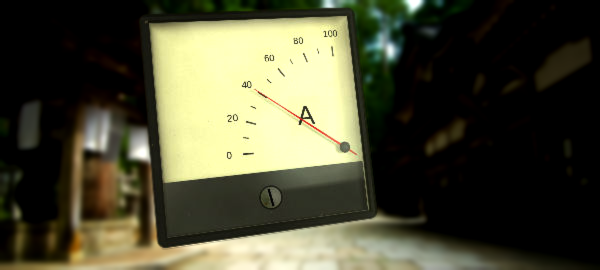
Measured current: 40 A
